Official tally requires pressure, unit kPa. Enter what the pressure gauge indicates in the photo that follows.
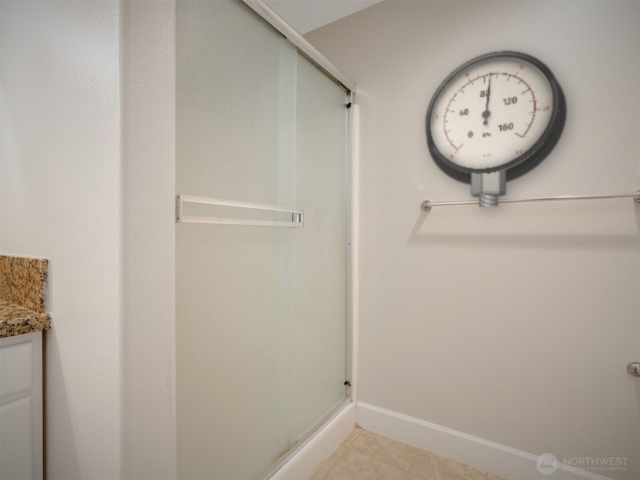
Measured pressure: 85 kPa
